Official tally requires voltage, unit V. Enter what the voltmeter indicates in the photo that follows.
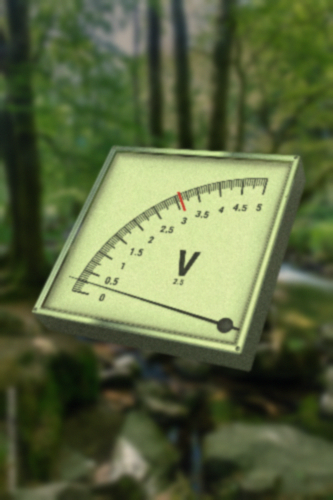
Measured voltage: 0.25 V
